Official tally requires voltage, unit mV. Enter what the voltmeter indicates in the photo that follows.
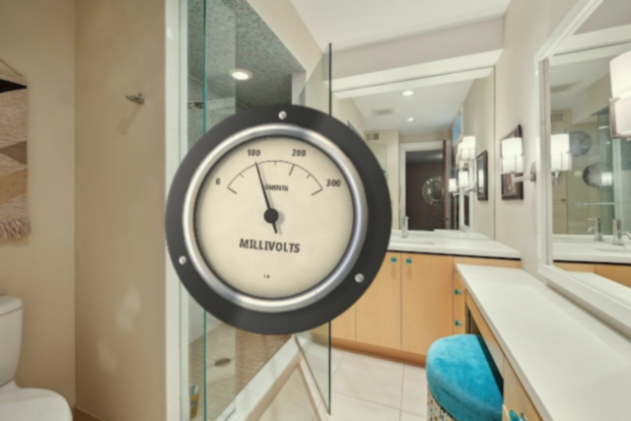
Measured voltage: 100 mV
